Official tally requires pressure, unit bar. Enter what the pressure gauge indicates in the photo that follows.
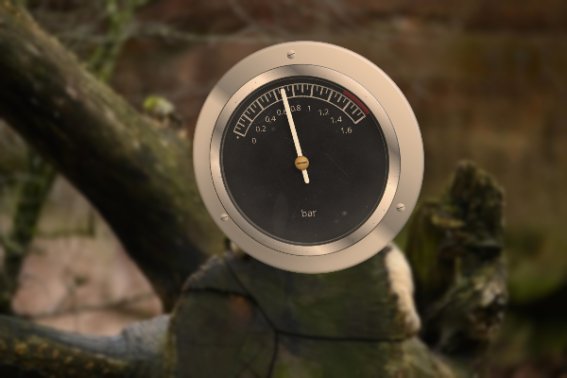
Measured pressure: 0.7 bar
